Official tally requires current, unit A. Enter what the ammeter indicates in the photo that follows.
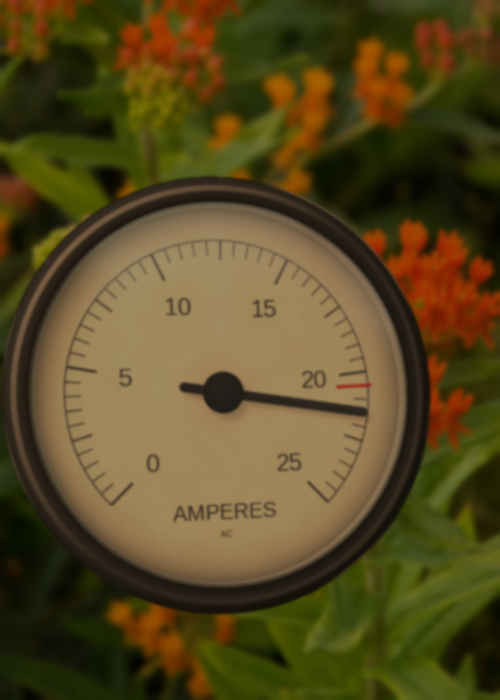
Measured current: 21.5 A
